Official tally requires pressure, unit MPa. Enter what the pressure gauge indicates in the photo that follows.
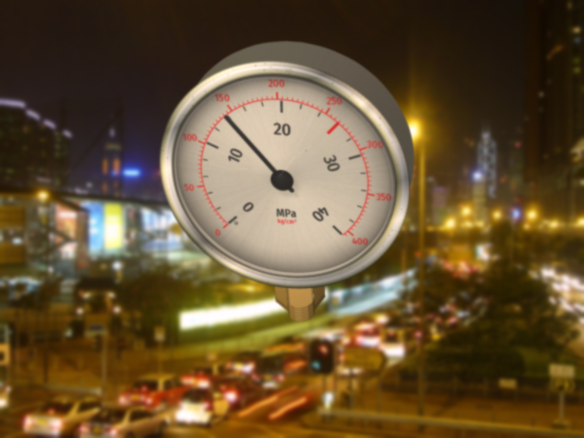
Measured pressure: 14 MPa
